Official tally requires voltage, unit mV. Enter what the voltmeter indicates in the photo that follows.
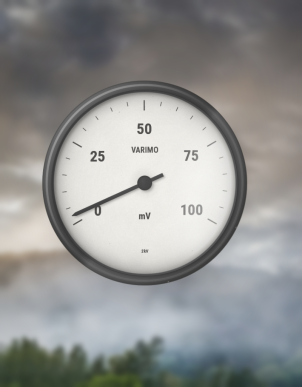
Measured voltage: 2.5 mV
